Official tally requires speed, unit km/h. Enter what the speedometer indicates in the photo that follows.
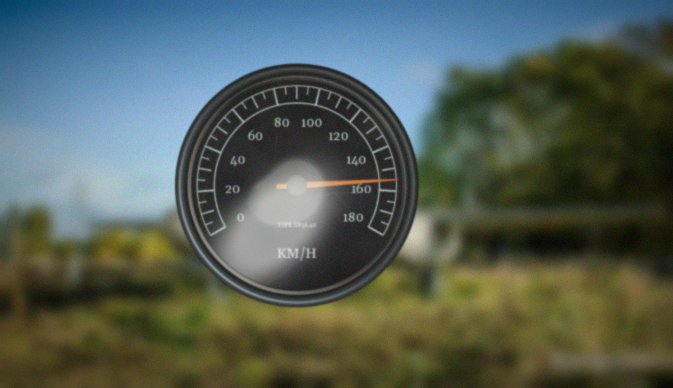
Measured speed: 155 km/h
